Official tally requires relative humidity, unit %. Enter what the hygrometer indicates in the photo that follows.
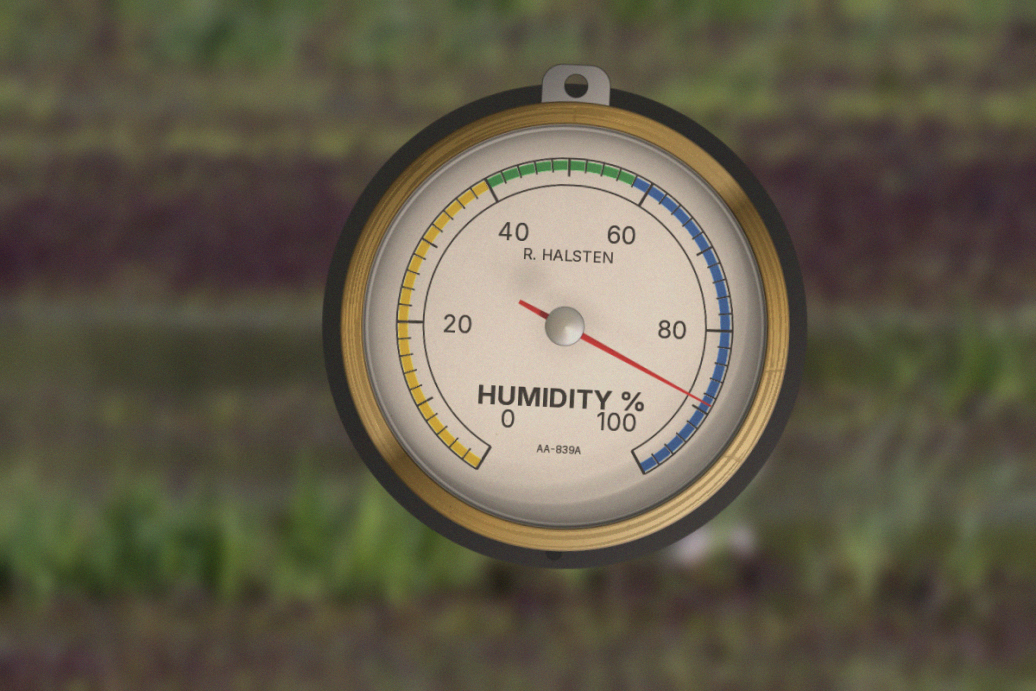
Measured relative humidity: 89 %
